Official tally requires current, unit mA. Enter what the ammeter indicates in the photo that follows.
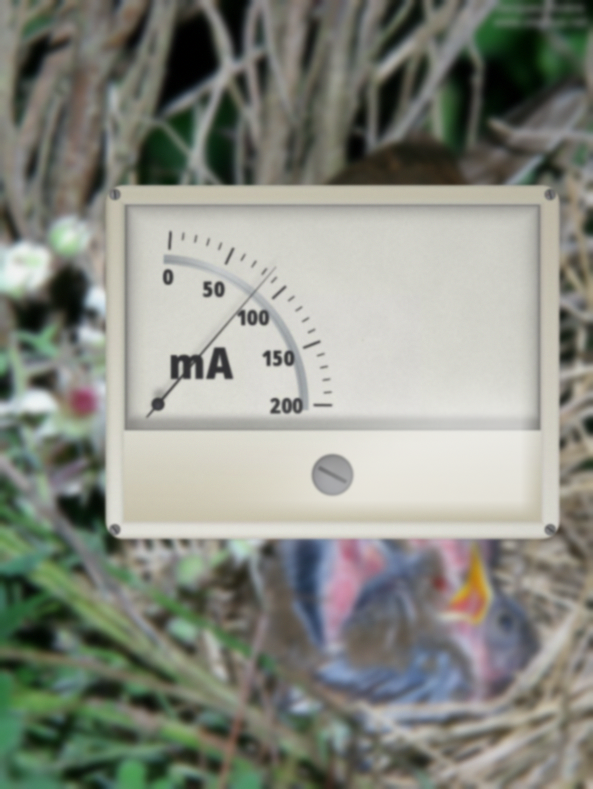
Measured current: 85 mA
